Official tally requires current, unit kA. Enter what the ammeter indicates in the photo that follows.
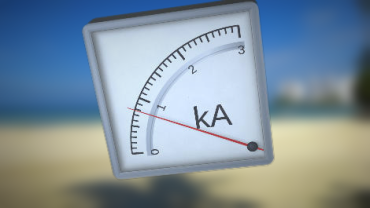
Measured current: 0.8 kA
